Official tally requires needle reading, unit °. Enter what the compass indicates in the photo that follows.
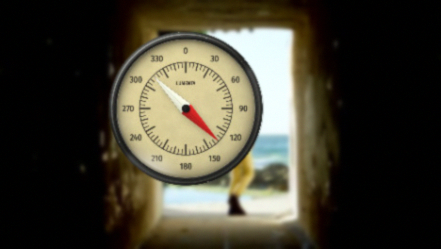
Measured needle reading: 135 °
